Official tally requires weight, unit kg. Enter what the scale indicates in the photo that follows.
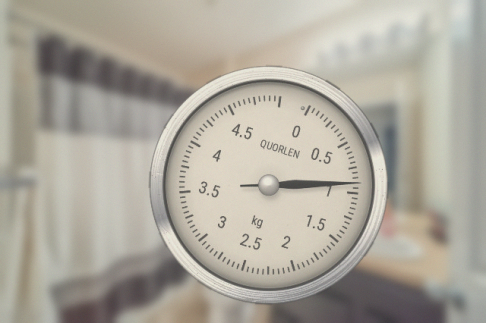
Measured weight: 0.9 kg
